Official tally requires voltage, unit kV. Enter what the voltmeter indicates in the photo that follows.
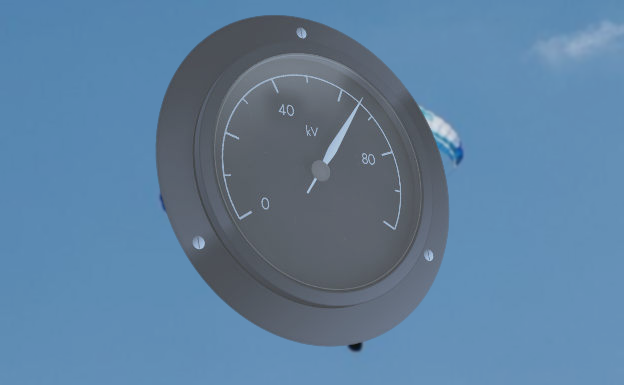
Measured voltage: 65 kV
